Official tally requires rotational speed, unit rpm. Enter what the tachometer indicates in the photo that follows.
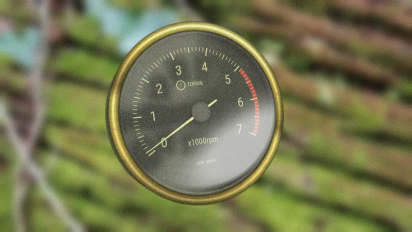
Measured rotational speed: 100 rpm
